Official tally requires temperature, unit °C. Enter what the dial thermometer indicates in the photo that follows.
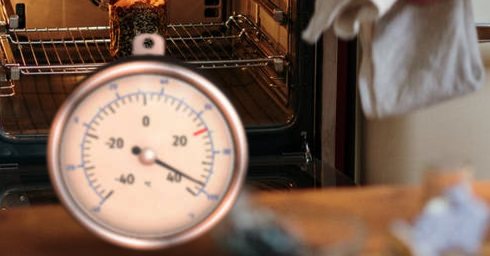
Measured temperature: 36 °C
